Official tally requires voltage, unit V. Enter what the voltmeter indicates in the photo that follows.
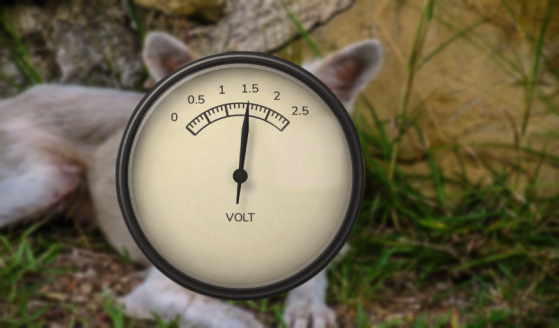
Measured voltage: 1.5 V
